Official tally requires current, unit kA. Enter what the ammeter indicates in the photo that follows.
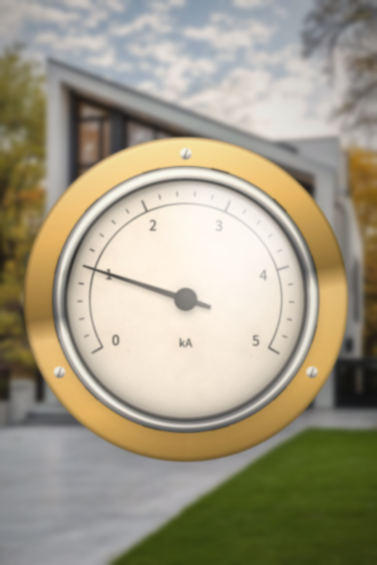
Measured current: 1 kA
